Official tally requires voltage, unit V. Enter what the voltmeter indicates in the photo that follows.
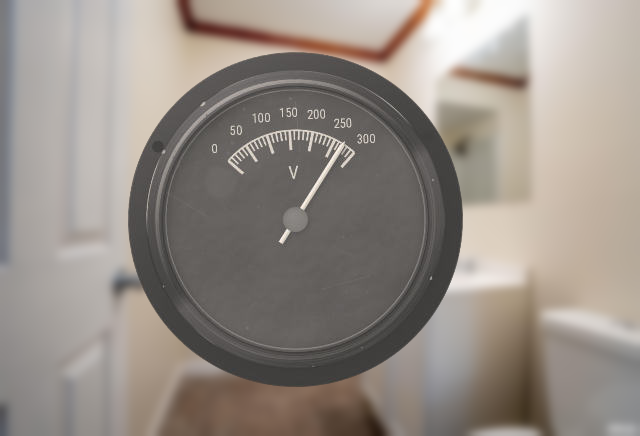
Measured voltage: 270 V
